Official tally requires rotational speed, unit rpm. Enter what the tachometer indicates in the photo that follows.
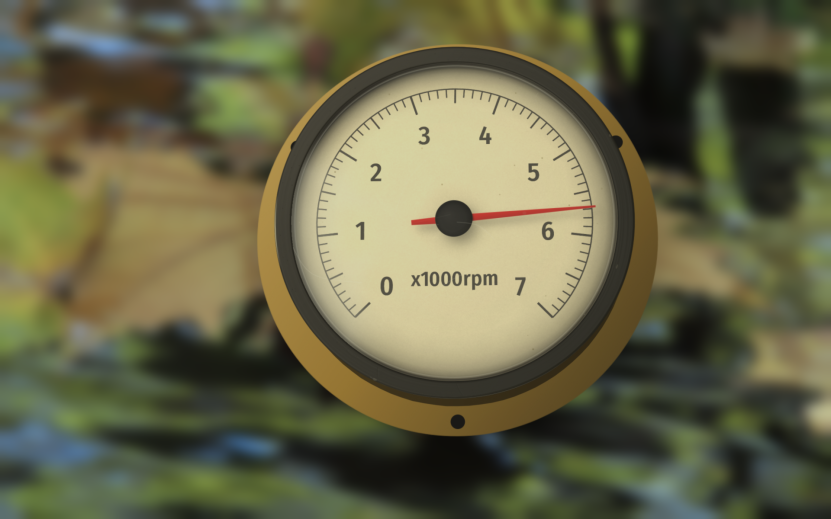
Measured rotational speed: 5700 rpm
